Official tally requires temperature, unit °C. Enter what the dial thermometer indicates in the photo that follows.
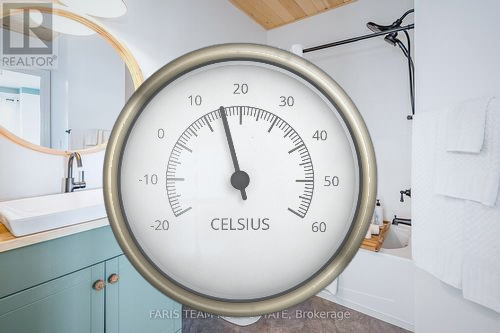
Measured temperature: 15 °C
